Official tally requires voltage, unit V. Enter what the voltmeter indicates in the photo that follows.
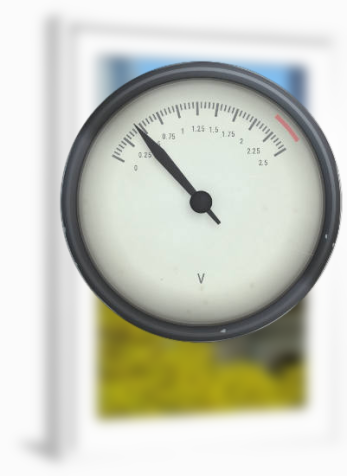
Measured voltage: 0.45 V
